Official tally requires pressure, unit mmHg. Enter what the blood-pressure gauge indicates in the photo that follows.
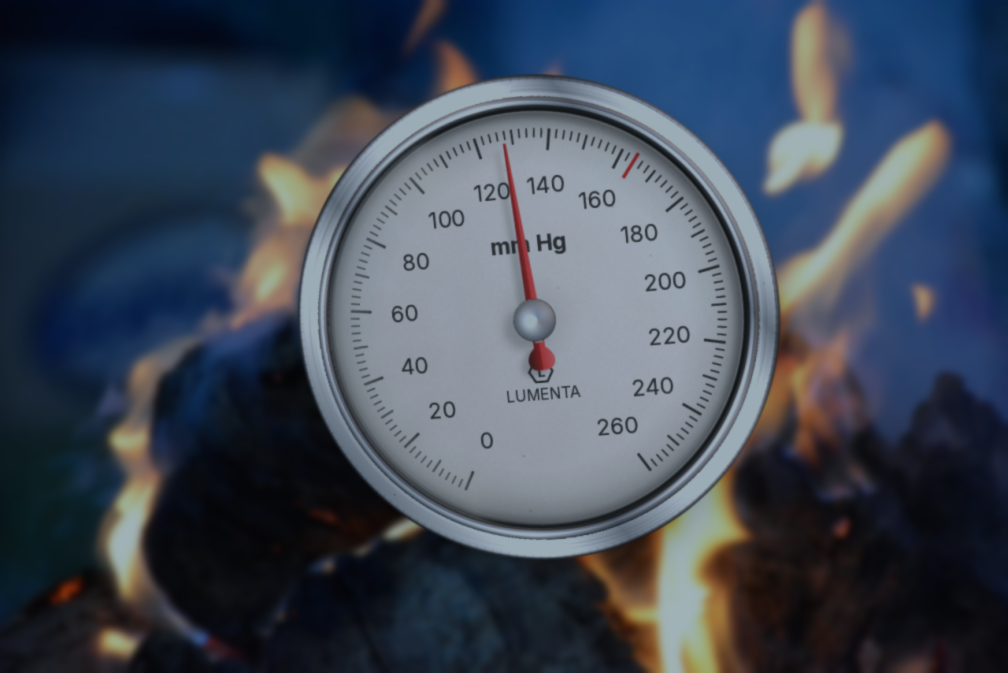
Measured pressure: 128 mmHg
